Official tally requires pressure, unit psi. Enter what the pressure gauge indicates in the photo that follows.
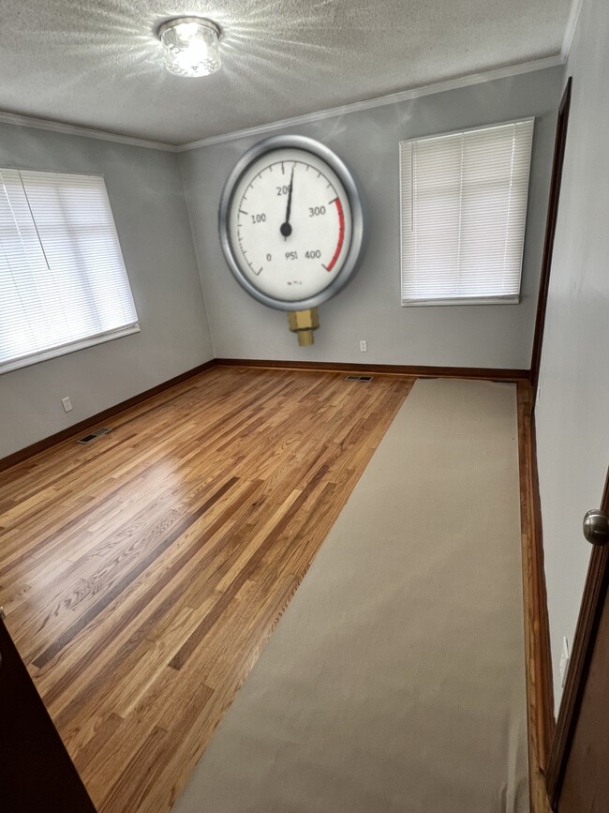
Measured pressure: 220 psi
